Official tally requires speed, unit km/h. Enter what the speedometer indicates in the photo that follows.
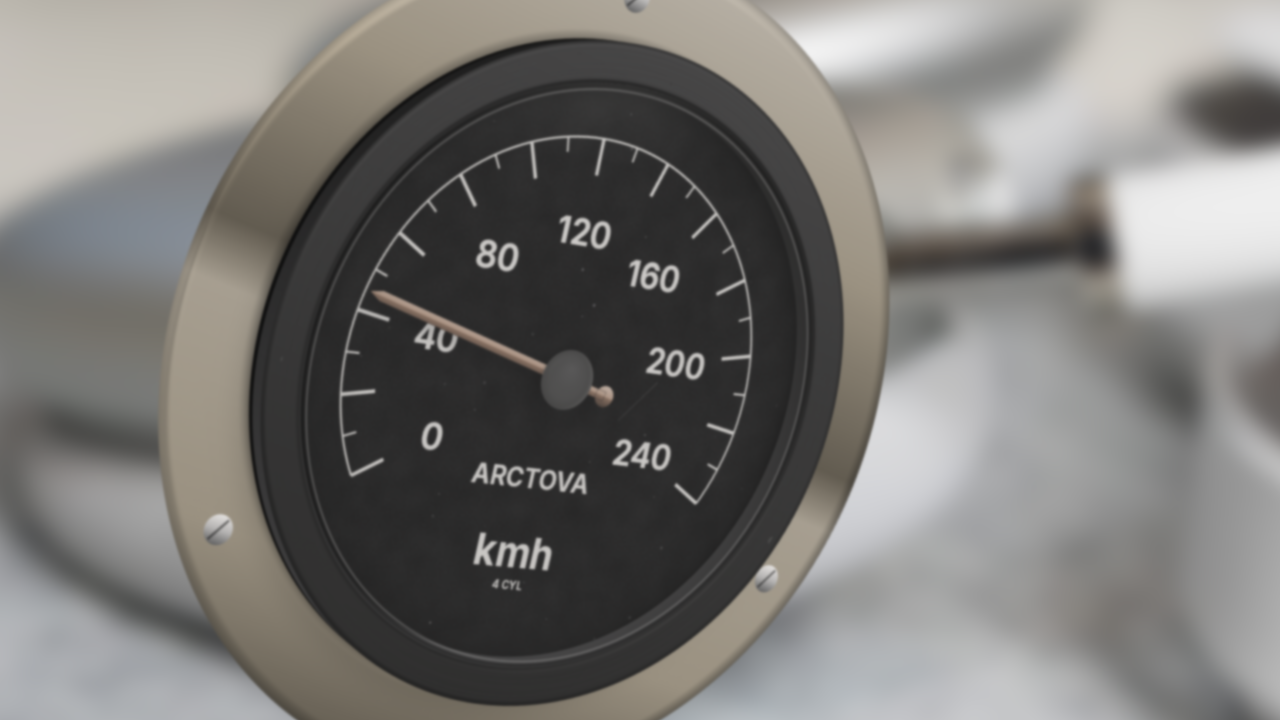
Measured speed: 45 km/h
